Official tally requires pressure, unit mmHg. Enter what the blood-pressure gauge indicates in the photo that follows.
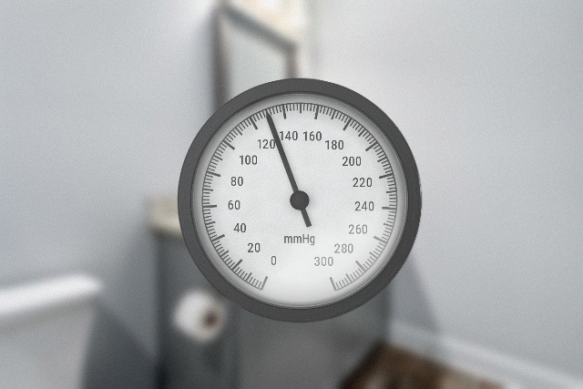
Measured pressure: 130 mmHg
